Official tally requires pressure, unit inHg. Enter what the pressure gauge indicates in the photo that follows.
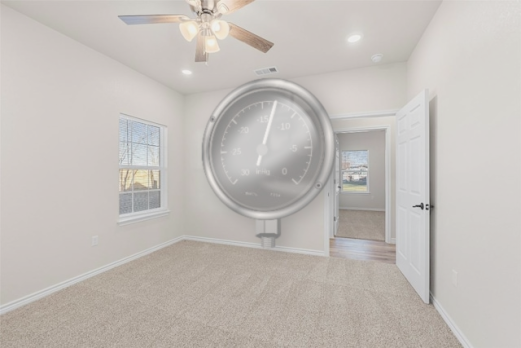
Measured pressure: -13 inHg
